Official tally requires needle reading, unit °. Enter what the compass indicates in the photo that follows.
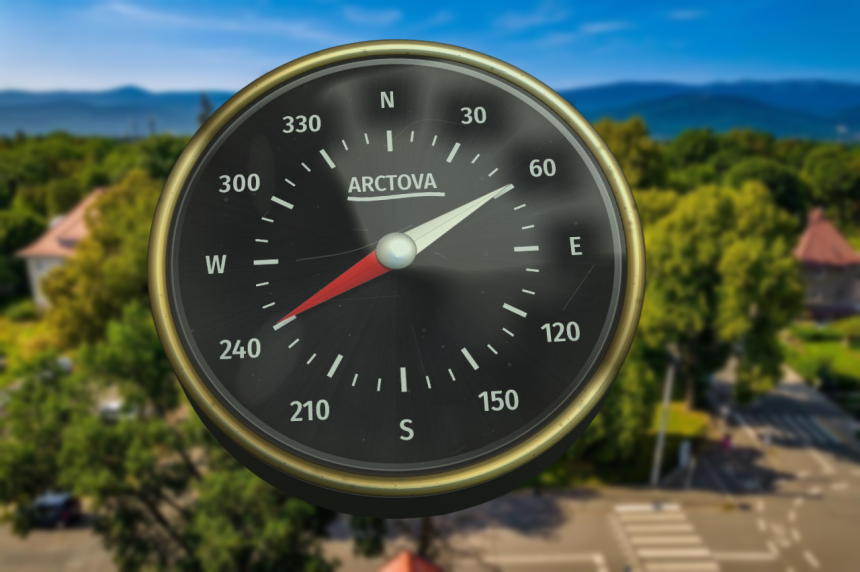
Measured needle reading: 240 °
